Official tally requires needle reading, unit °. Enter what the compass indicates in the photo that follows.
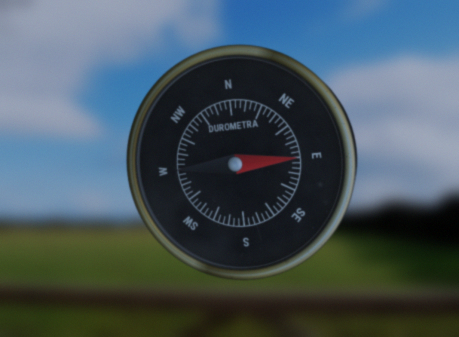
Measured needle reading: 90 °
